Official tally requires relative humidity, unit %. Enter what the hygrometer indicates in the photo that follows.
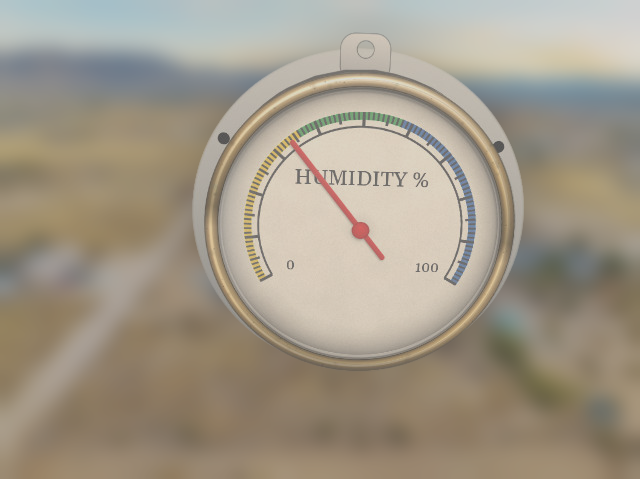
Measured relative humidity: 34 %
